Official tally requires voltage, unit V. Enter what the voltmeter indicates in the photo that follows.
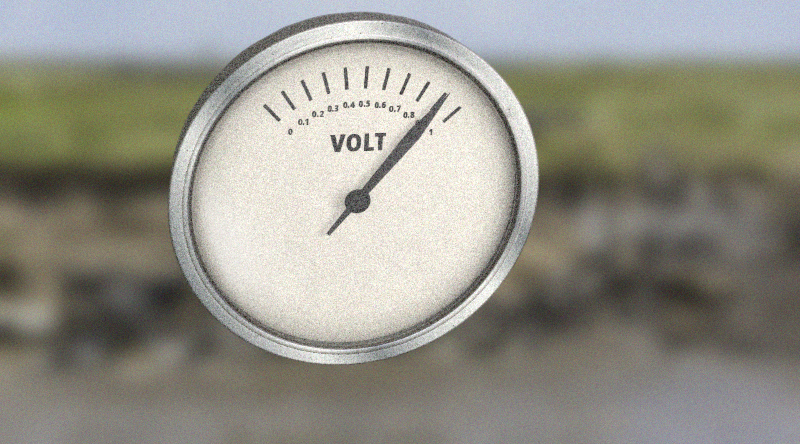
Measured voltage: 0.9 V
